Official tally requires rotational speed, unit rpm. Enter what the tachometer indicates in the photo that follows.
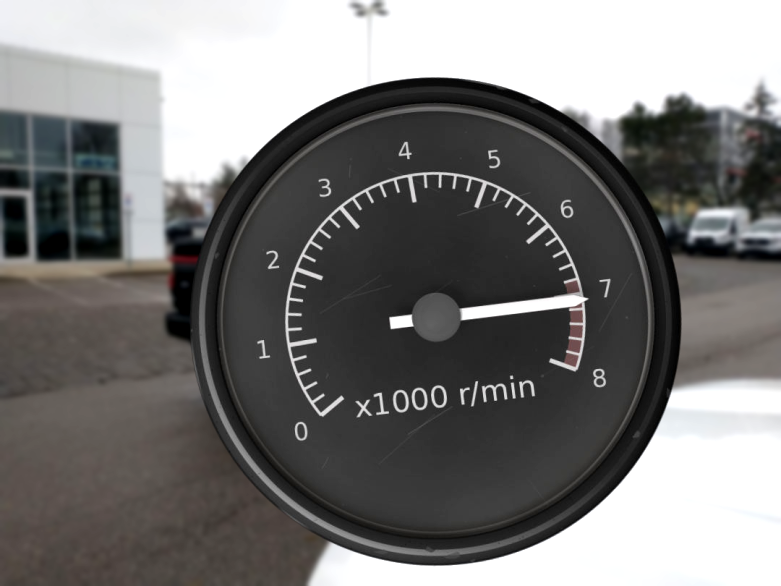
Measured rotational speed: 7100 rpm
